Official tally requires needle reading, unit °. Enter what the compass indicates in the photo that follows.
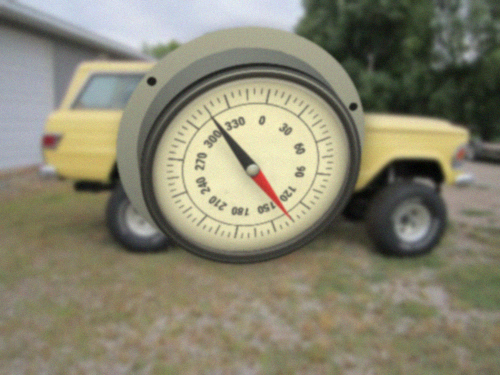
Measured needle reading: 135 °
